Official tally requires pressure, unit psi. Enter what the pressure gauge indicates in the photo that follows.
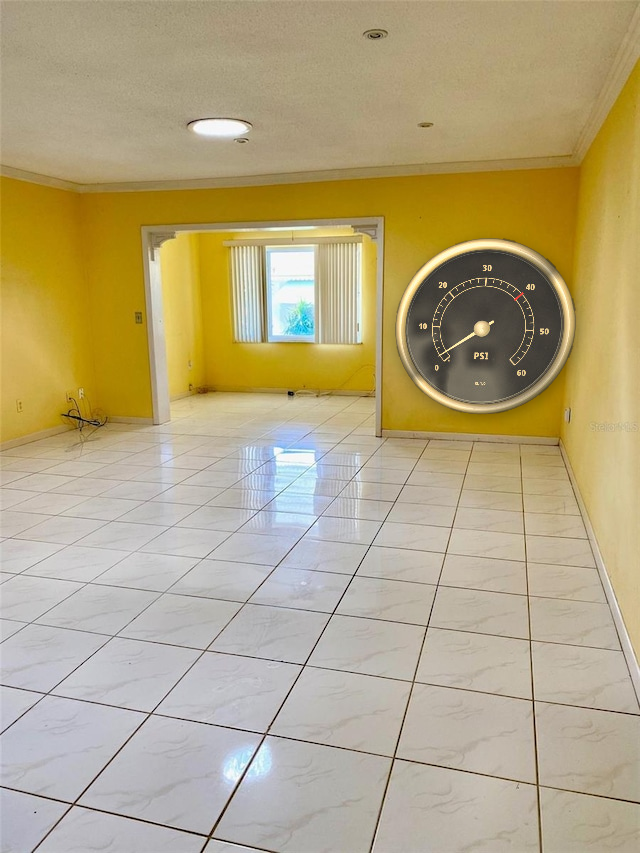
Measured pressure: 2 psi
